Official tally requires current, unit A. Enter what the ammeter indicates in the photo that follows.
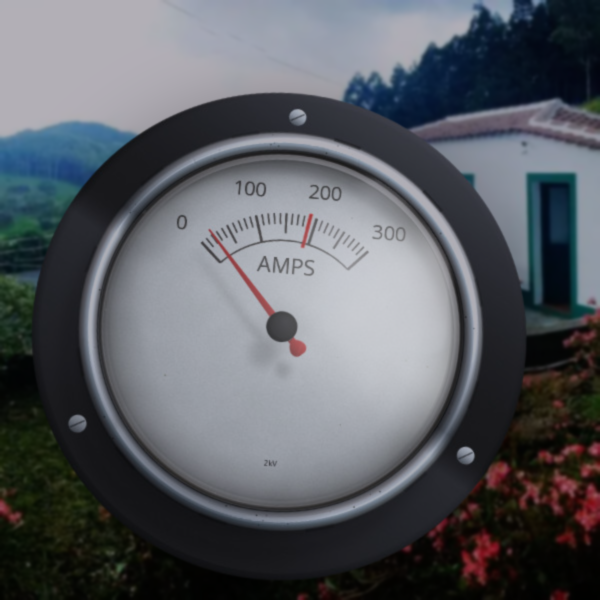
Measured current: 20 A
